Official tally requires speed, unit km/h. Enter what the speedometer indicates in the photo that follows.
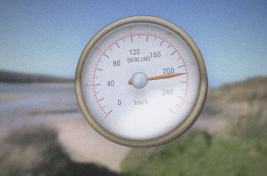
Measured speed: 210 km/h
